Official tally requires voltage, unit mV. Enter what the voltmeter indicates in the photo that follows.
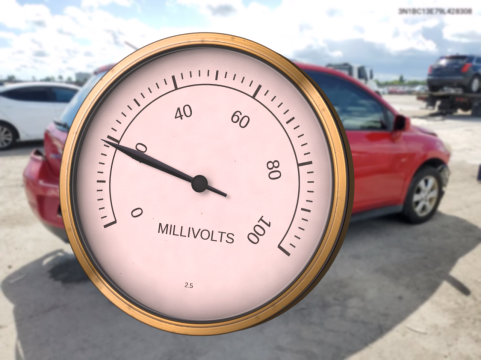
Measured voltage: 19 mV
